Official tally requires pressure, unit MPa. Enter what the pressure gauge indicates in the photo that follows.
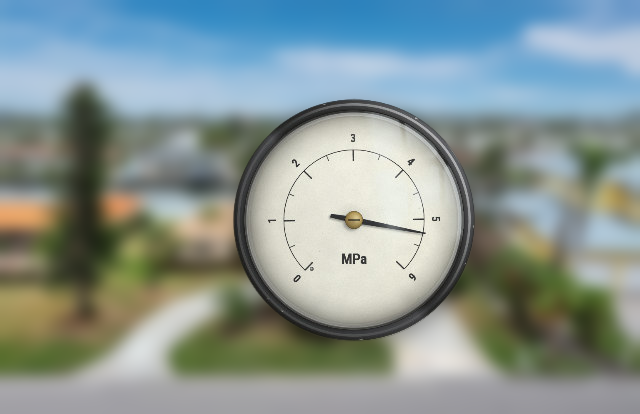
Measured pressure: 5.25 MPa
